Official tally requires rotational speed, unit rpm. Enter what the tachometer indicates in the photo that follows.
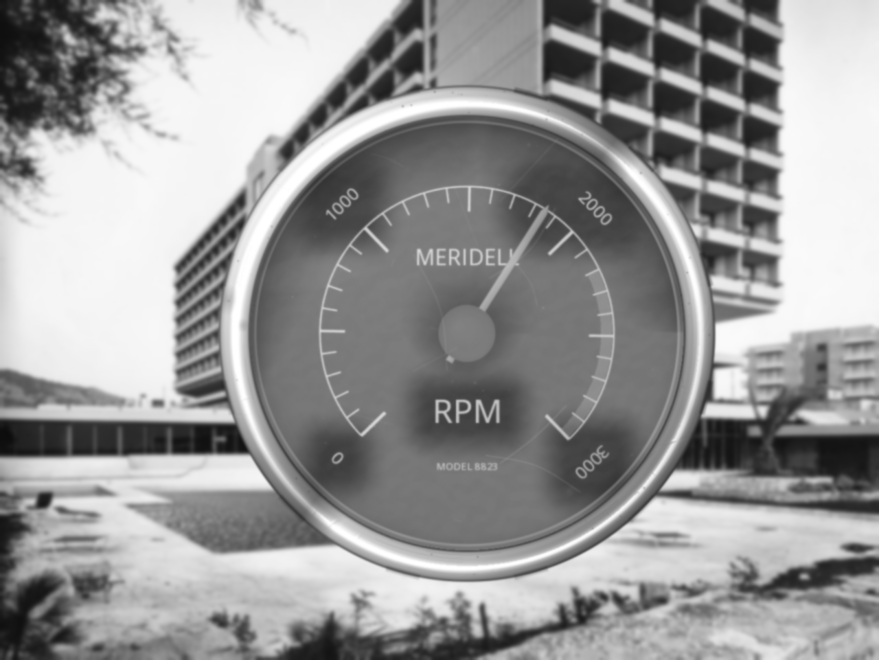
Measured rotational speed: 1850 rpm
